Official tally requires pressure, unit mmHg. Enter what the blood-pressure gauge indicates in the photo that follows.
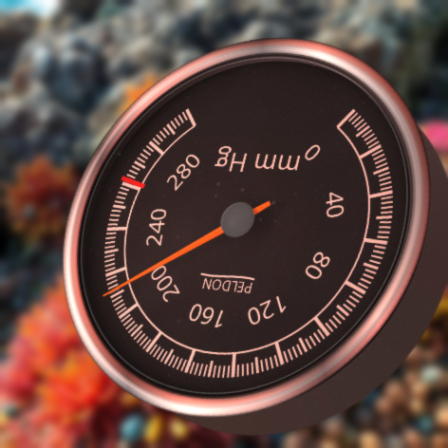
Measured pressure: 210 mmHg
